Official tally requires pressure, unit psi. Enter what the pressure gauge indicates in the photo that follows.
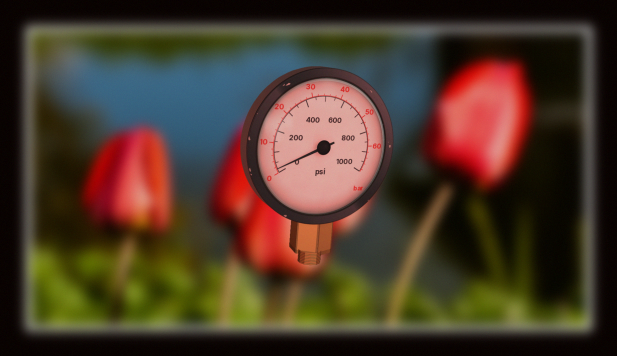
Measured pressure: 25 psi
